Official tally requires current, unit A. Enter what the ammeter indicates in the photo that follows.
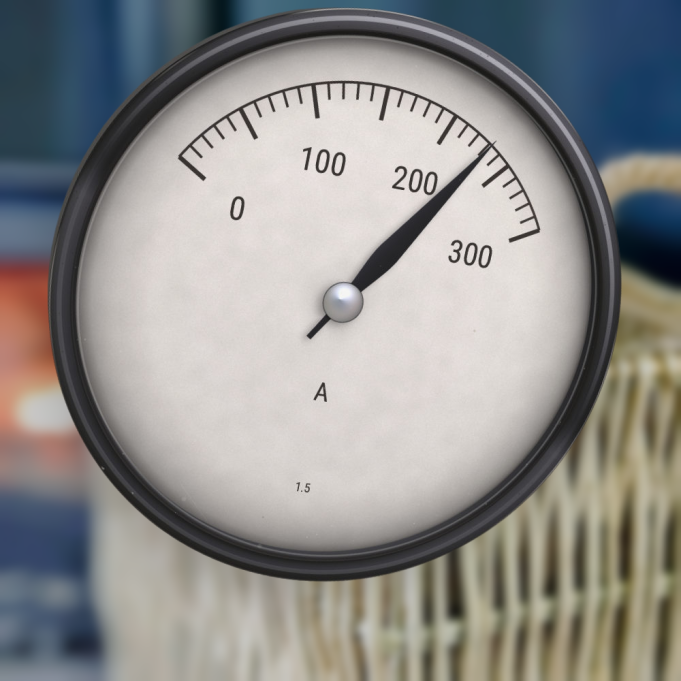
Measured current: 230 A
